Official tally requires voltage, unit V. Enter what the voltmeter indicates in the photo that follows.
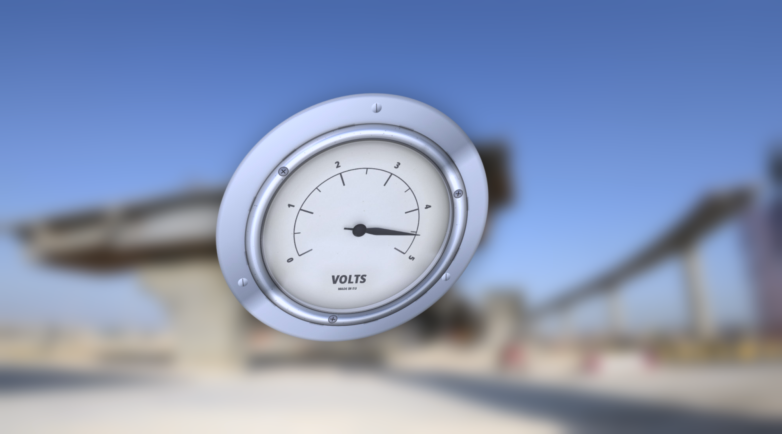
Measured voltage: 4.5 V
